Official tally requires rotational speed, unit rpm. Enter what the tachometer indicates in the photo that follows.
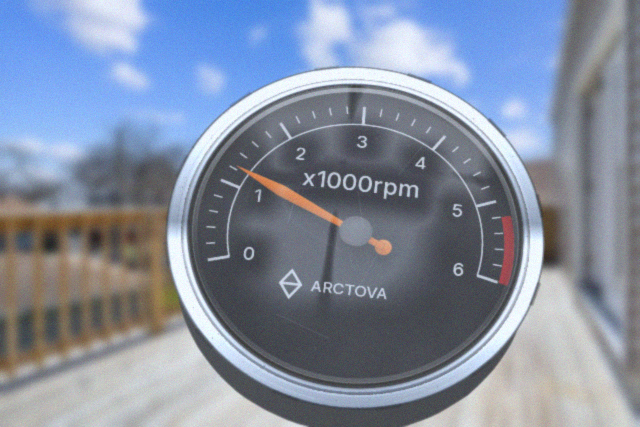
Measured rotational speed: 1200 rpm
